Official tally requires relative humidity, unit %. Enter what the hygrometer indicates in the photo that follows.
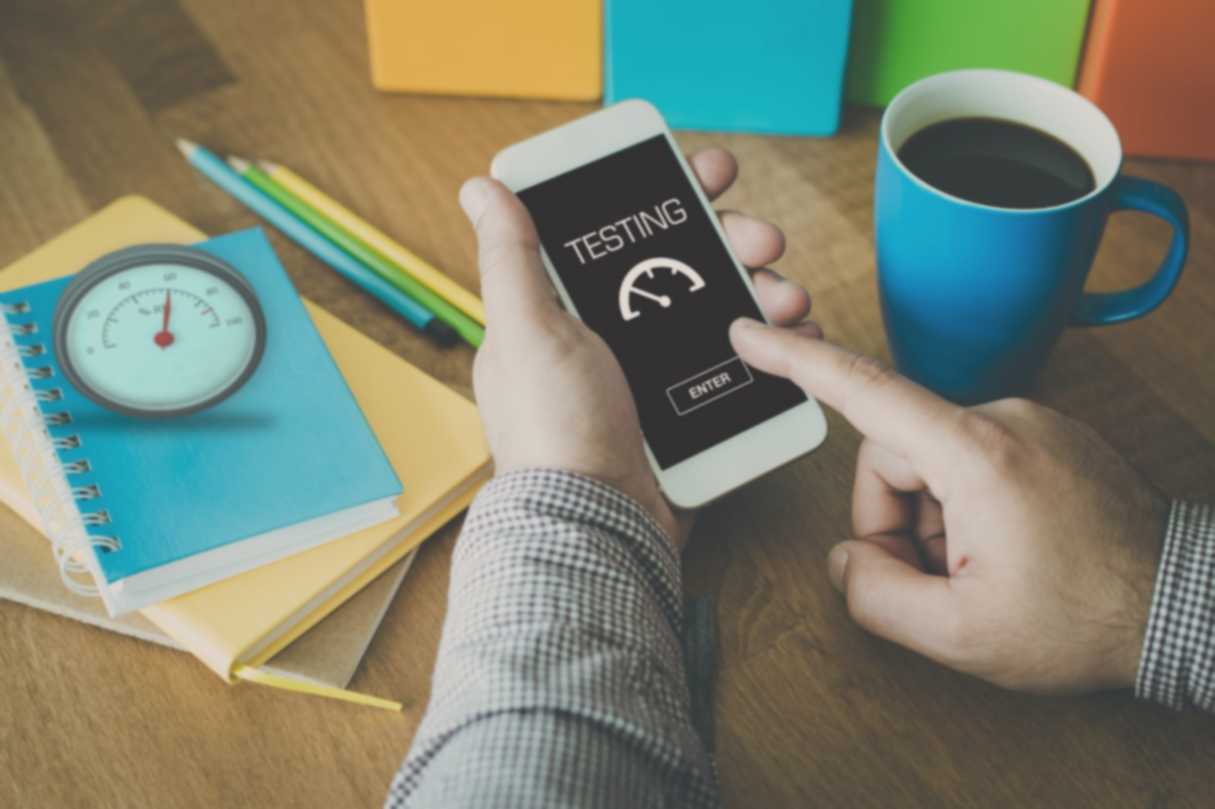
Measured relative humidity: 60 %
